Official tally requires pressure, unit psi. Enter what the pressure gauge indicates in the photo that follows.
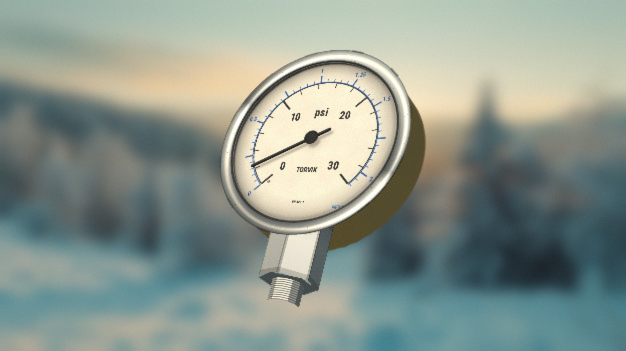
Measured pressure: 2 psi
